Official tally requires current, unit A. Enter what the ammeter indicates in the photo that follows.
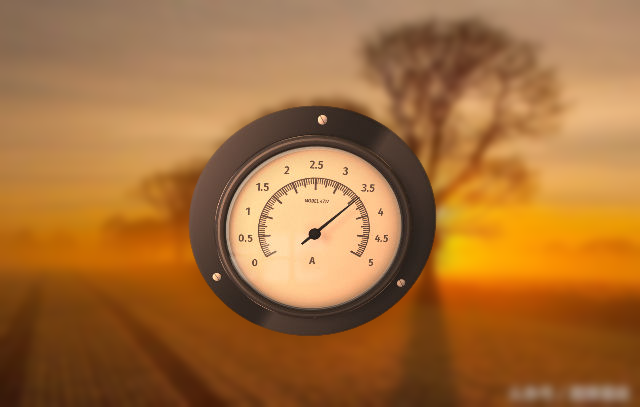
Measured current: 3.5 A
